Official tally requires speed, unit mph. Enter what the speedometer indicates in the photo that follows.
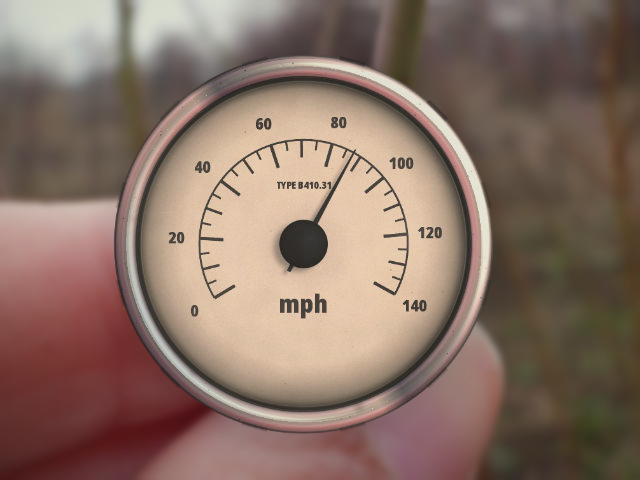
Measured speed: 87.5 mph
